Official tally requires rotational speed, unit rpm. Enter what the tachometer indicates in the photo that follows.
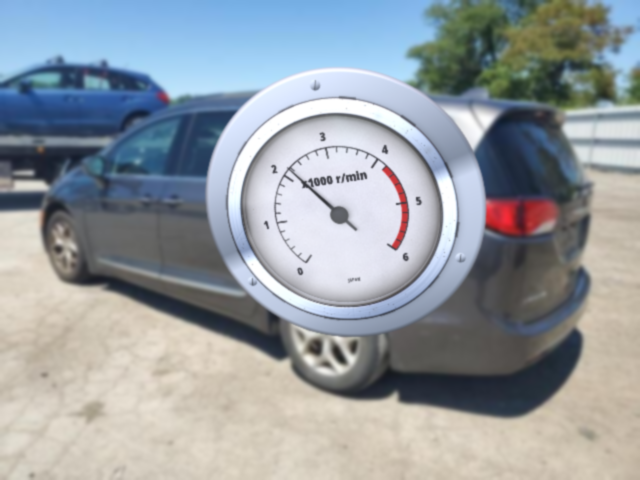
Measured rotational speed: 2200 rpm
